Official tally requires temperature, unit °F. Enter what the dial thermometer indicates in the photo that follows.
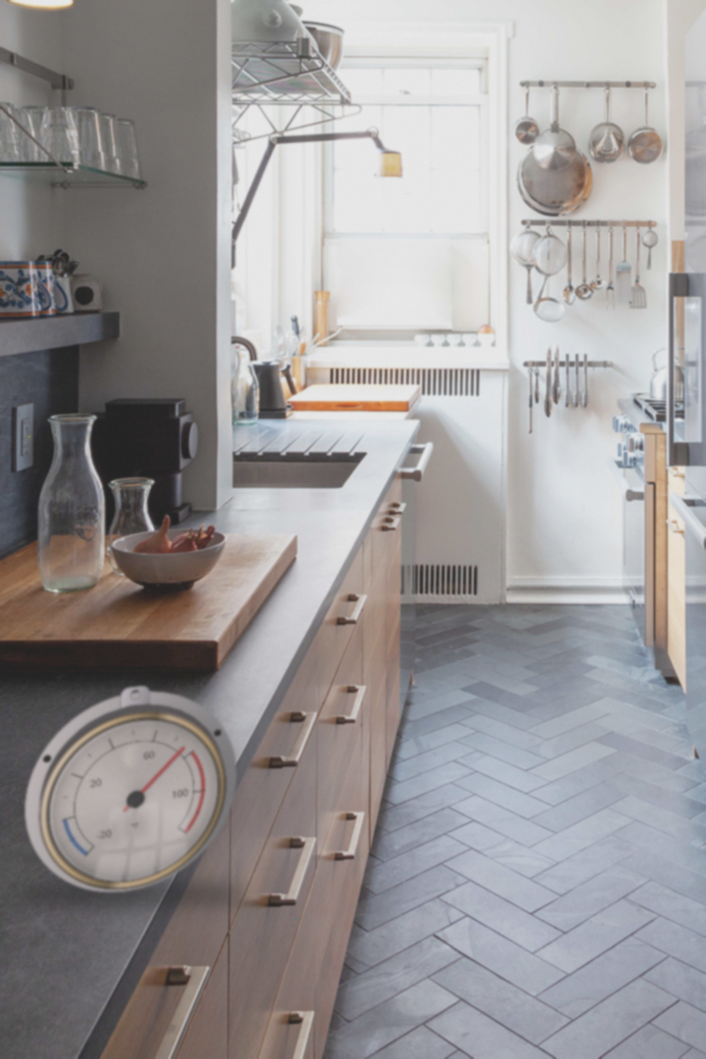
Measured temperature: 75 °F
